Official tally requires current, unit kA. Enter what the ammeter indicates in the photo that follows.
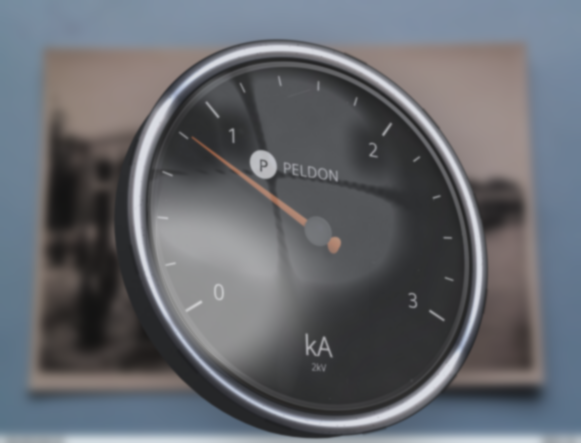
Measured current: 0.8 kA
